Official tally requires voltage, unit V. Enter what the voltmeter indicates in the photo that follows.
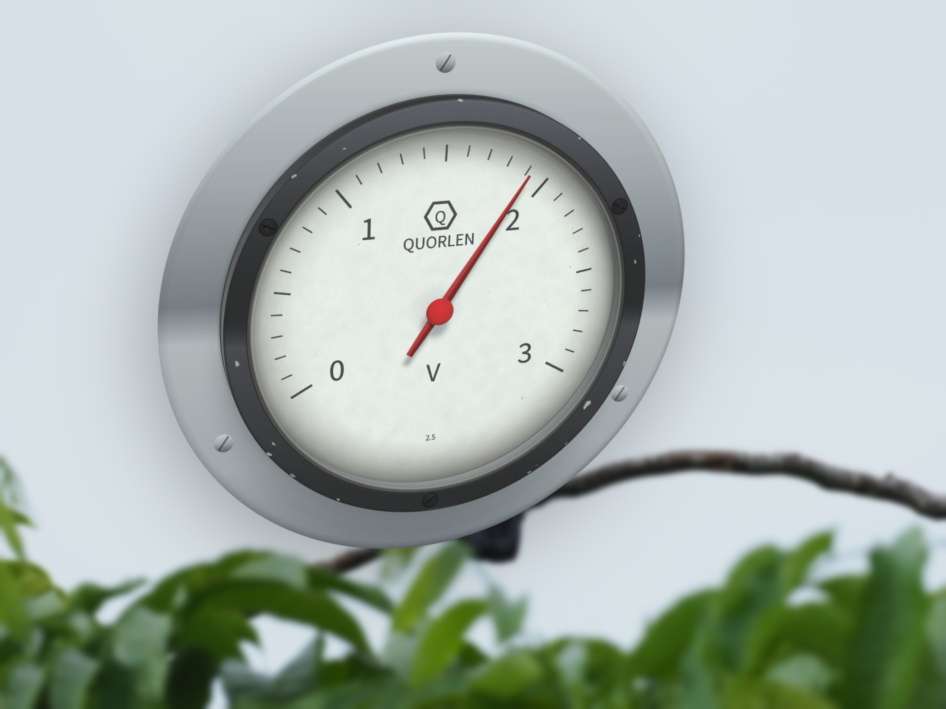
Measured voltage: 1.9 V
